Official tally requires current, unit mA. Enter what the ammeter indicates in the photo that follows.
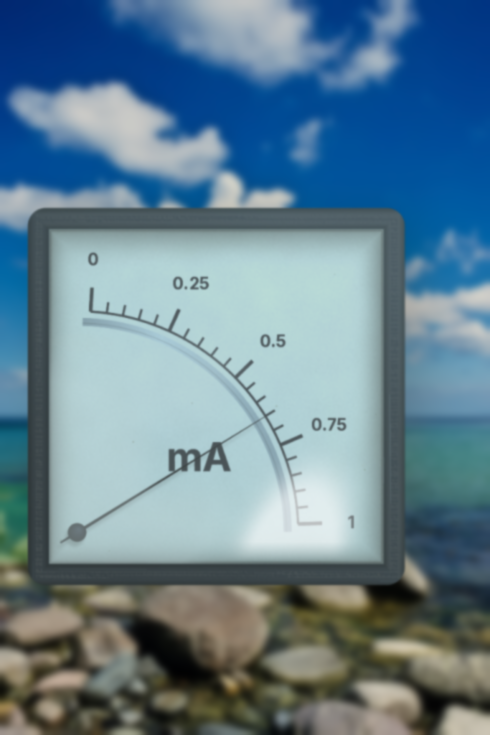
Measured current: 0.65 mA
